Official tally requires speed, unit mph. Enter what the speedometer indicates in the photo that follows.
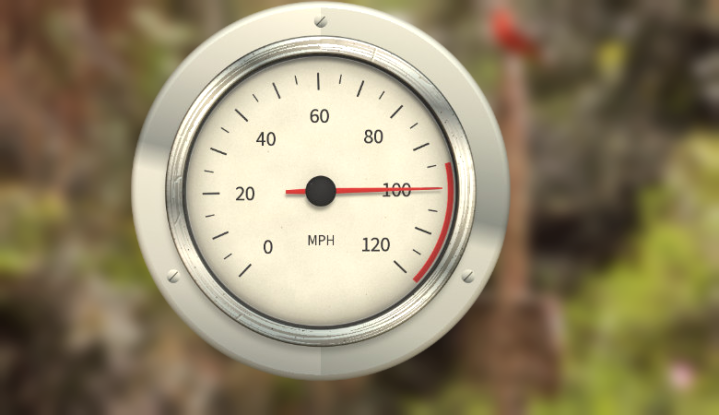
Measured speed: 100 mph
